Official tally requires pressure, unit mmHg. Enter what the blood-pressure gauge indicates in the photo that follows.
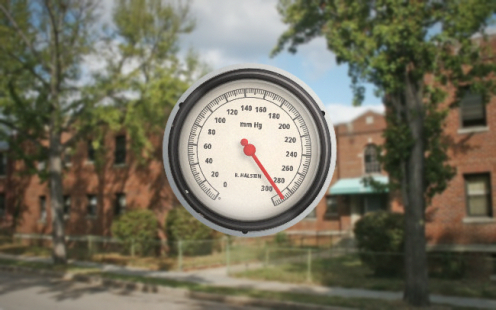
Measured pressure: 290 mmHg
